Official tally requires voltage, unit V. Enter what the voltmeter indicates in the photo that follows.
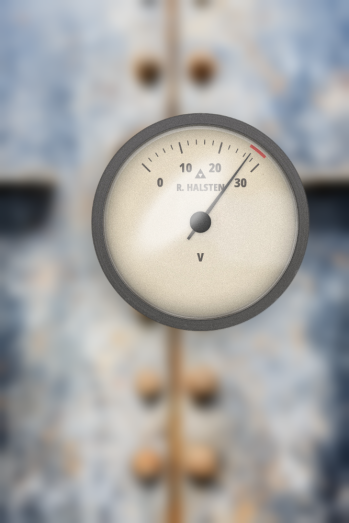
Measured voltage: 27 V
